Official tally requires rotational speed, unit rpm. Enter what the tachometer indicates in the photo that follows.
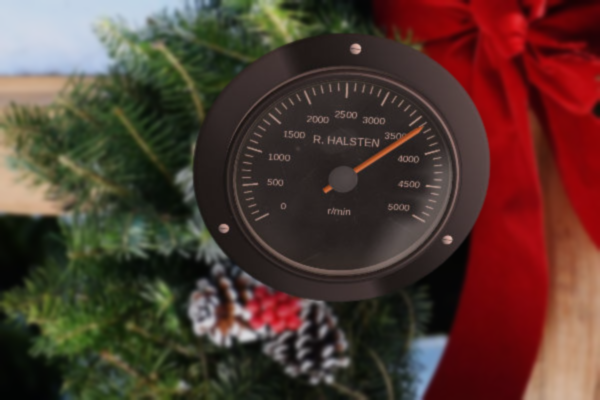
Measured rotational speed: 3600 rpm
